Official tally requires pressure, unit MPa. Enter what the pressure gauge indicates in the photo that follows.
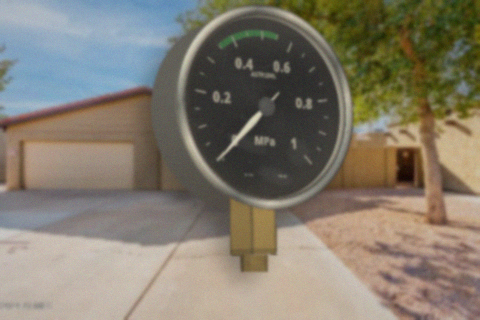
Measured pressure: 0 MPa
